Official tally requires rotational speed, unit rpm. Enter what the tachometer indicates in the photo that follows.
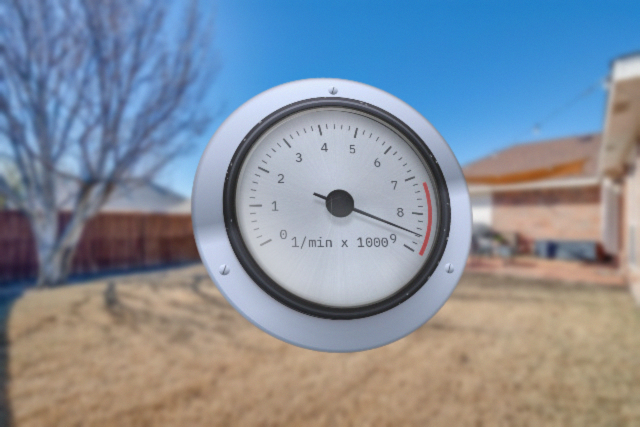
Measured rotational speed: 8600 rpm
